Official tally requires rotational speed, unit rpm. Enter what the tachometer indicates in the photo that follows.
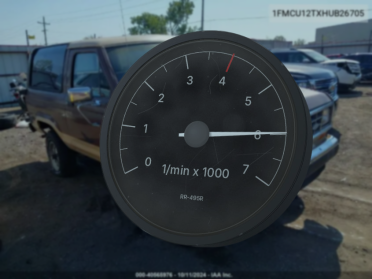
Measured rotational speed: 6000 rpm
